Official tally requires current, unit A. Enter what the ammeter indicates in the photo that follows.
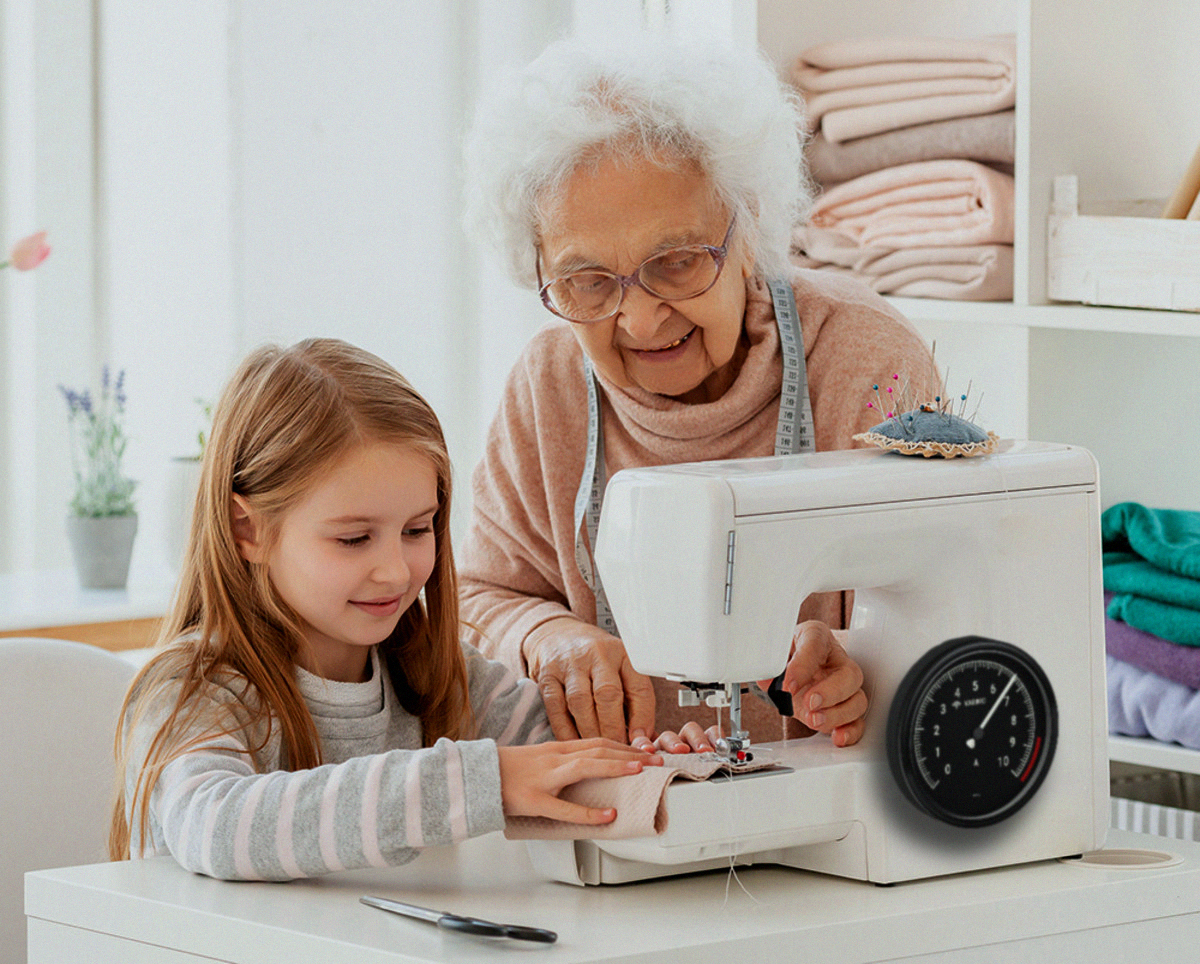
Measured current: 6.5 A
